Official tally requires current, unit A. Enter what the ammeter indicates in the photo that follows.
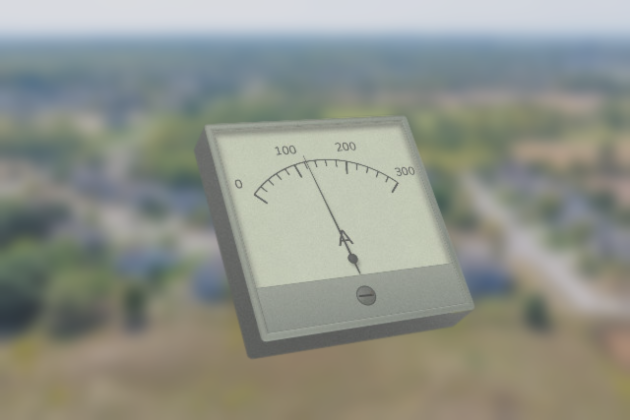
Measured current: 120 A
